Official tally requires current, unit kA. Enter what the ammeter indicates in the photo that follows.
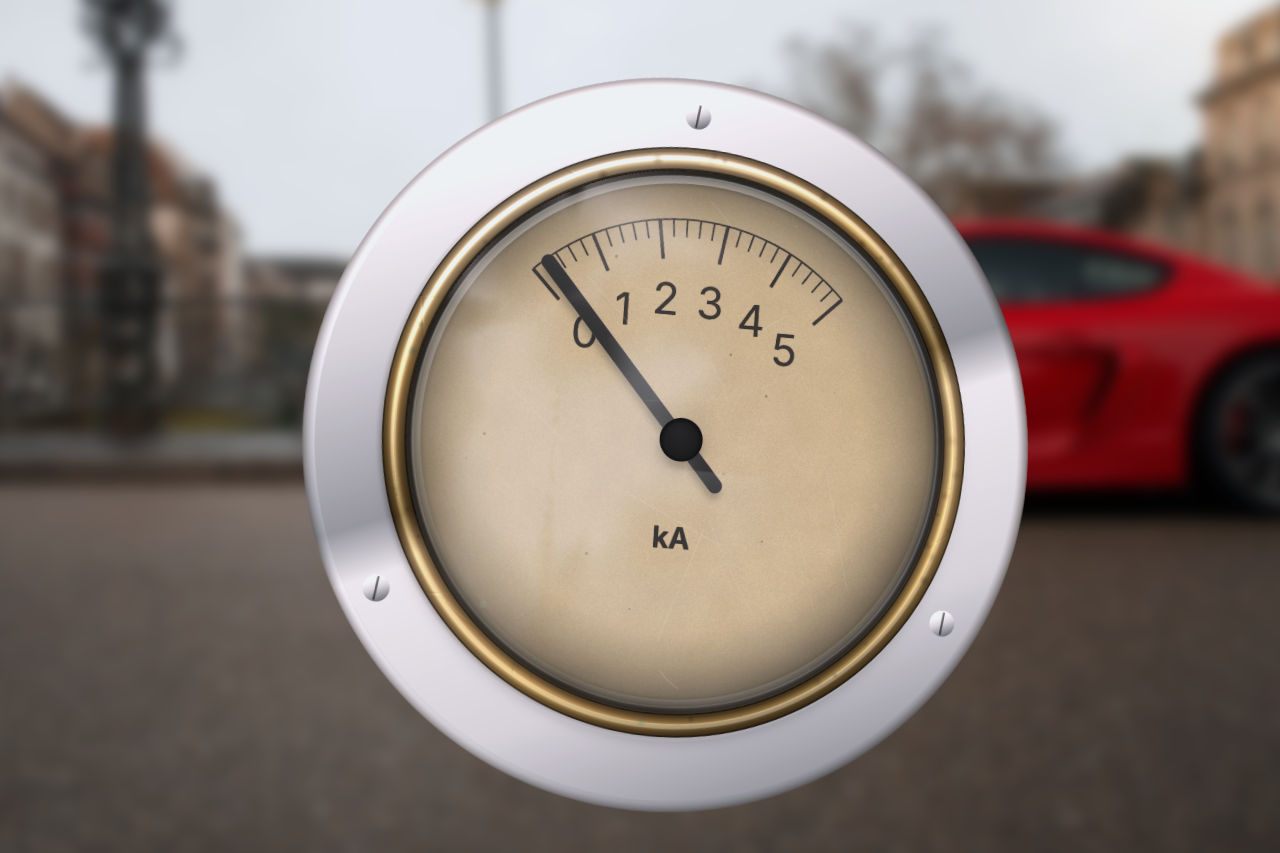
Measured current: 0.2 kA
